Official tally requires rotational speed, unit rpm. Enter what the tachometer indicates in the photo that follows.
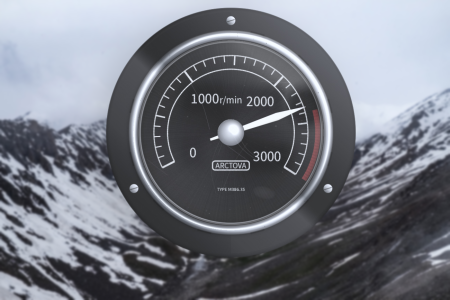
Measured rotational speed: 2350 rpm
